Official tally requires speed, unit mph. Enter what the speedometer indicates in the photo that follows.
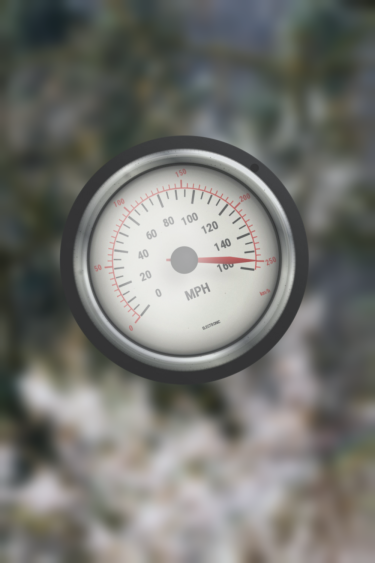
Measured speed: 155 mph
